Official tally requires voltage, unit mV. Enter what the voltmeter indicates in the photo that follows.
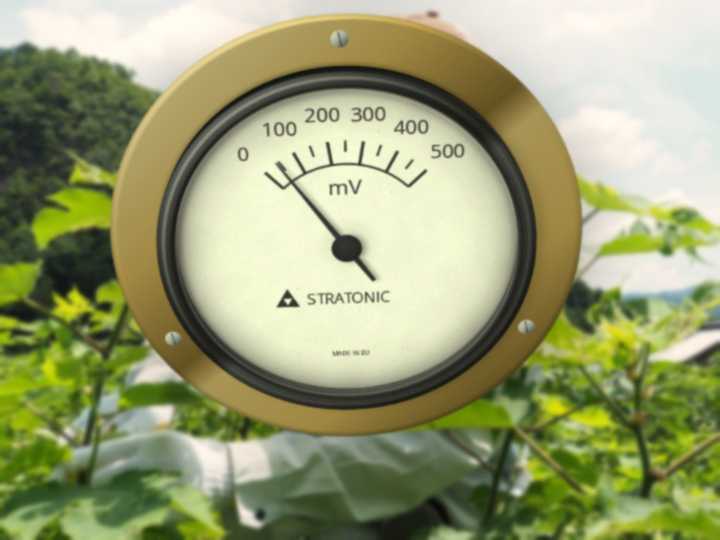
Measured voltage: 50 mV
